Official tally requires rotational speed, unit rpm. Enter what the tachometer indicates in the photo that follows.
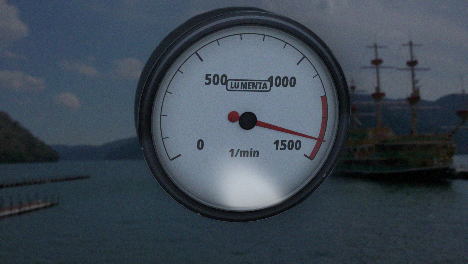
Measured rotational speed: 1400 rpm
